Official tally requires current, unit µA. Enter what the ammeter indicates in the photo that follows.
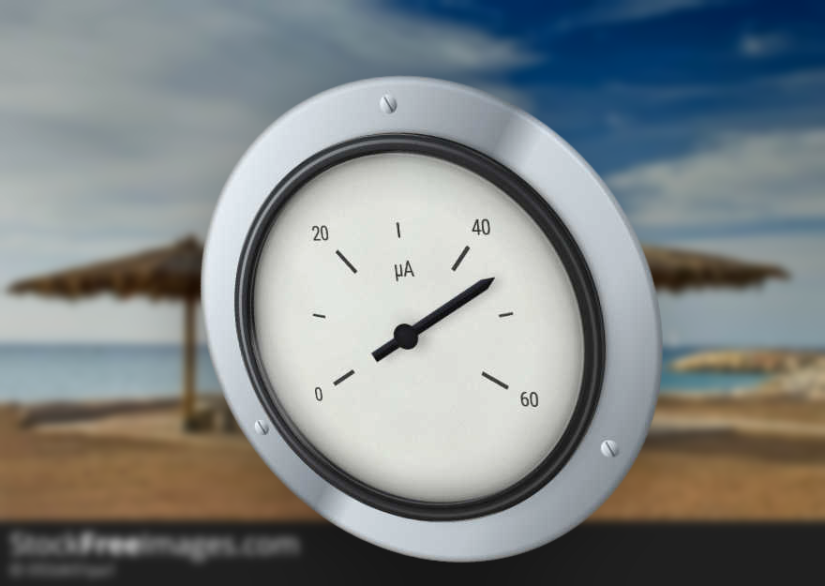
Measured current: 45 µA
